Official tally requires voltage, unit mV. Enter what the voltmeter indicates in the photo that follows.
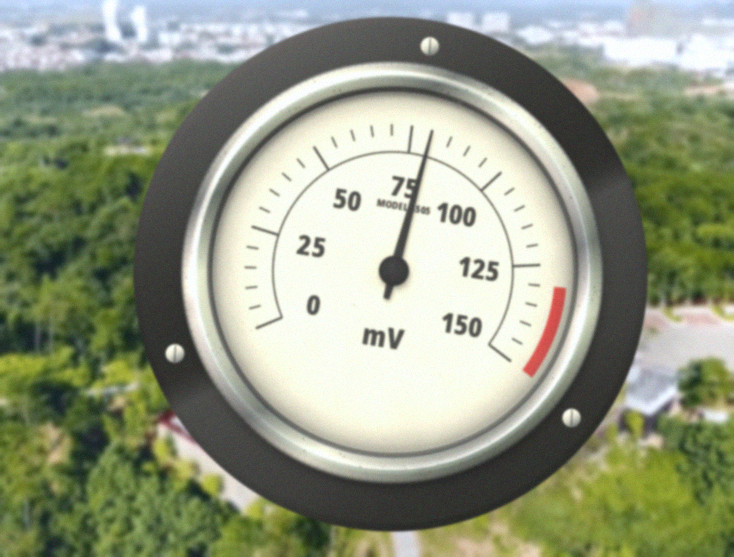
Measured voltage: 80 mV
